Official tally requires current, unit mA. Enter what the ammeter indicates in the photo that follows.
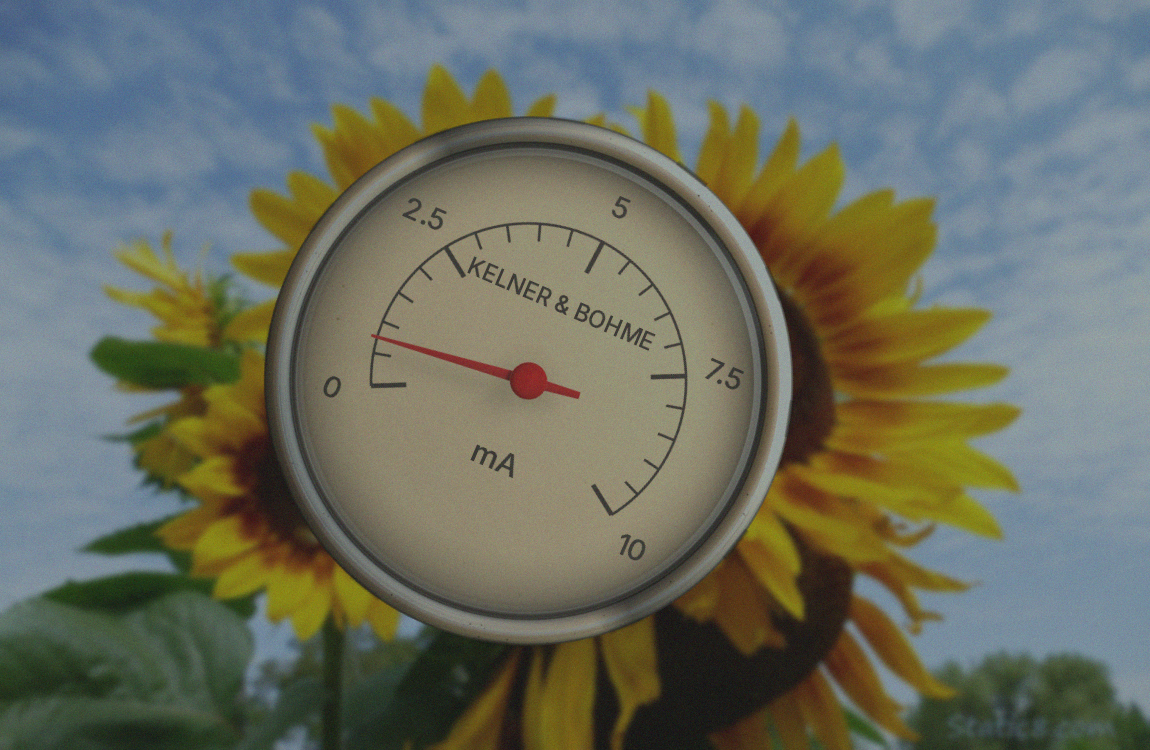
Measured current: 0.75 mA
